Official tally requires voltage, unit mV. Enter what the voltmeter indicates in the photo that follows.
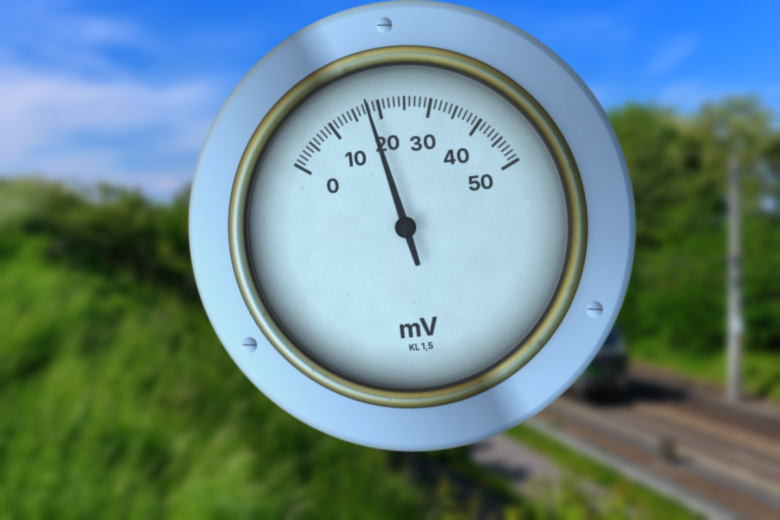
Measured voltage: 18 mV
